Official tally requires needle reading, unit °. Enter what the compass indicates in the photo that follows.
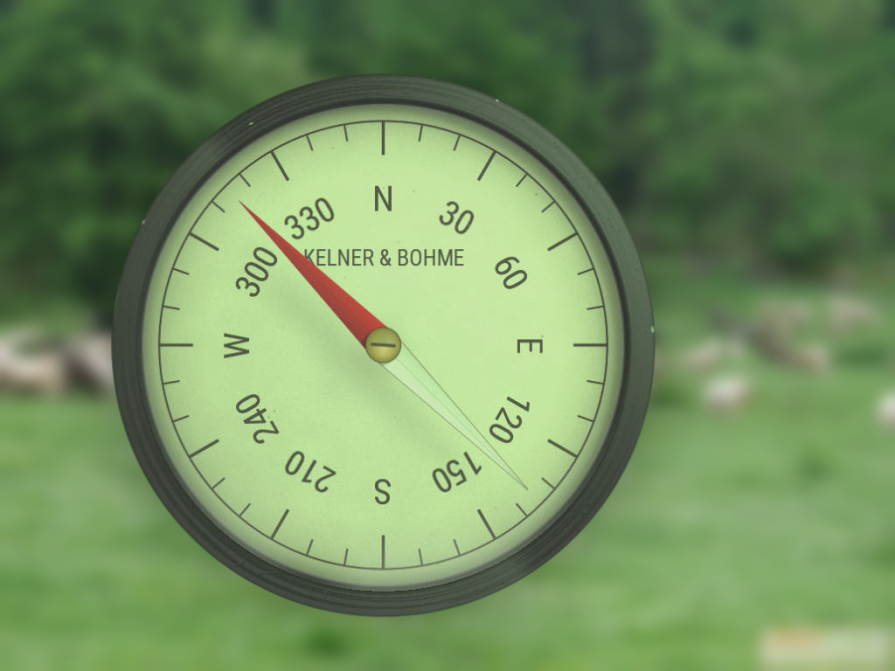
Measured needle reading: 315 °
